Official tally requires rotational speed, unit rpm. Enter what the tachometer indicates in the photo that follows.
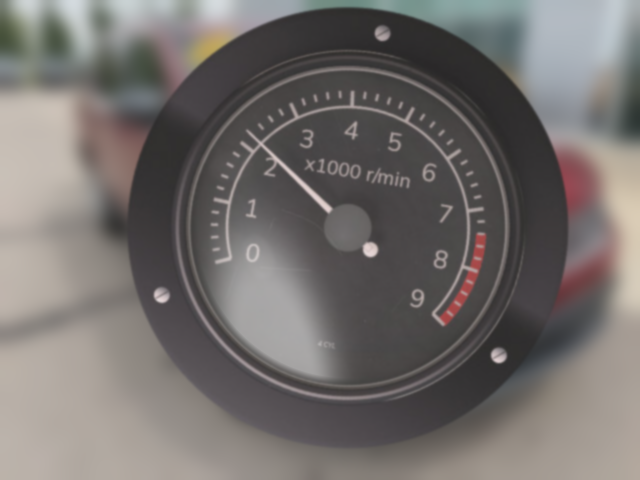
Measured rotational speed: 2200 rpm
